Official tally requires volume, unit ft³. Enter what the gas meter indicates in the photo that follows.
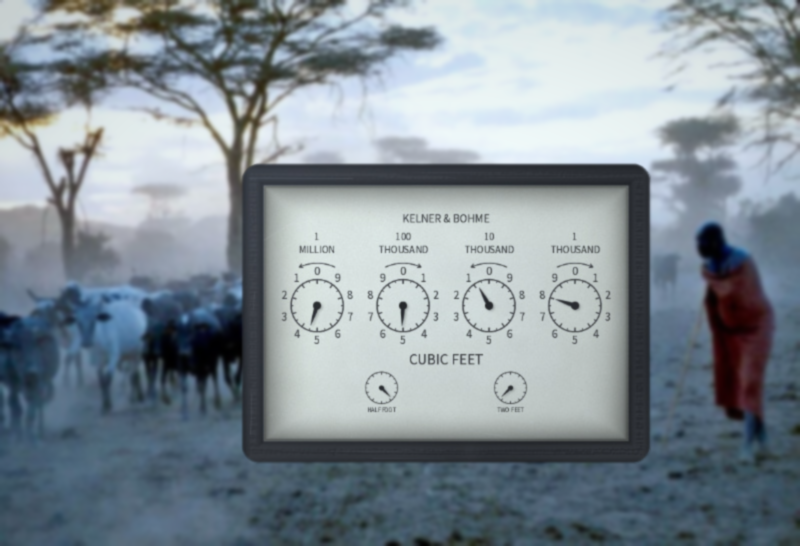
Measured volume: 450800 ft³
